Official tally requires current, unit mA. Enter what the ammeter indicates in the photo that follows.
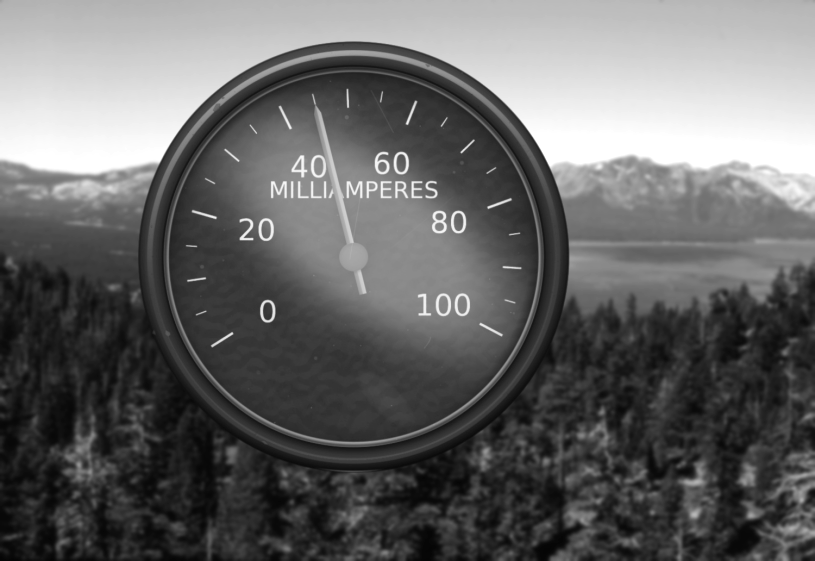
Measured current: 45 mA
